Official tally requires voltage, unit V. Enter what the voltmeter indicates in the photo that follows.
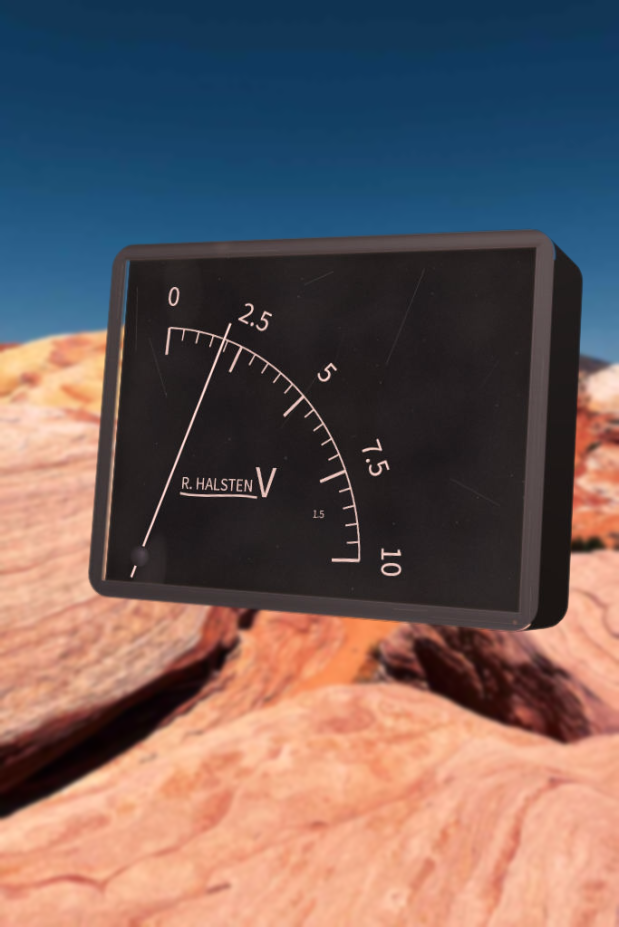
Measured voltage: 2 V
